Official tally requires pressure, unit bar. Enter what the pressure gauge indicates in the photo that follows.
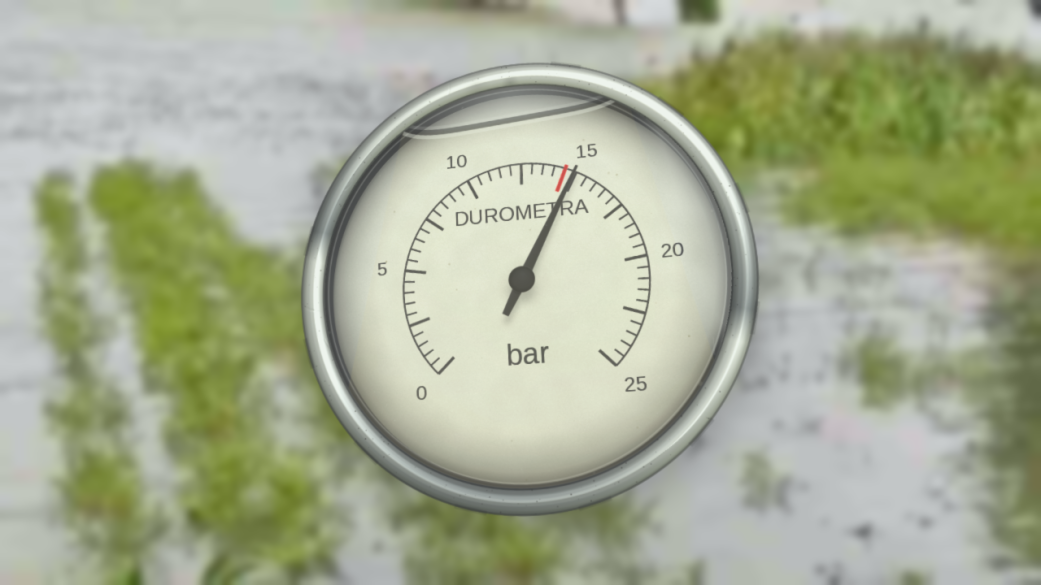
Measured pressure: 15 bar
